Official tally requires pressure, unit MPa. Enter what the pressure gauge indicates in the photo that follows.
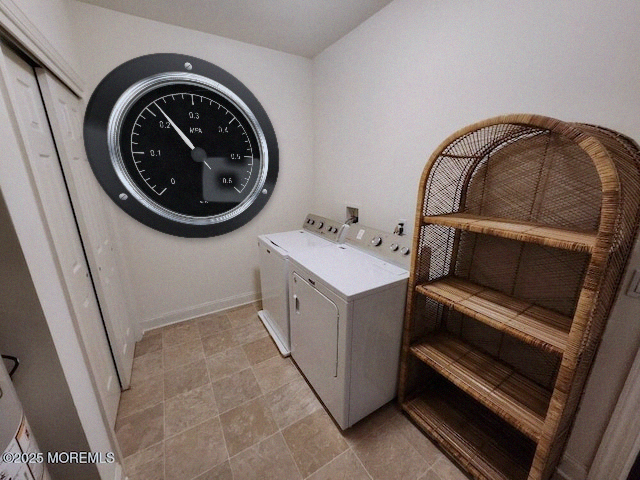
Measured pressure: 0.22 MPa
